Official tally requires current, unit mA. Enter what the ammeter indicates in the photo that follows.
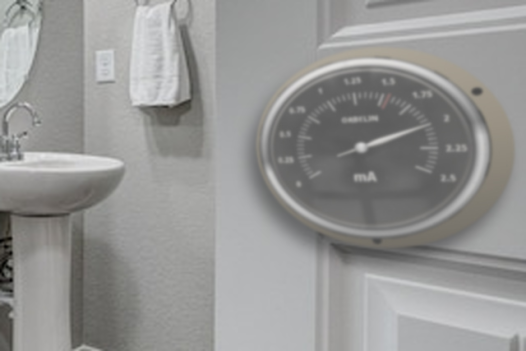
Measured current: 2 mA
